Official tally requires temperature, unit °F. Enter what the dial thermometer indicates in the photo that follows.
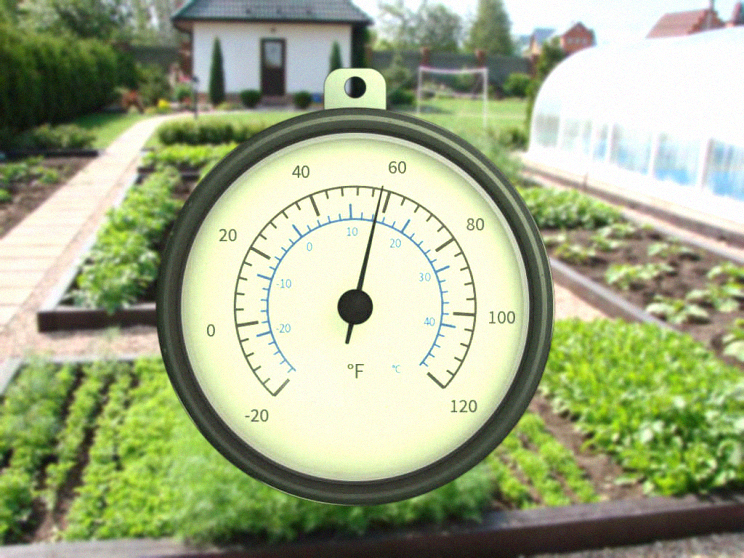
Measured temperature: 58 °F
